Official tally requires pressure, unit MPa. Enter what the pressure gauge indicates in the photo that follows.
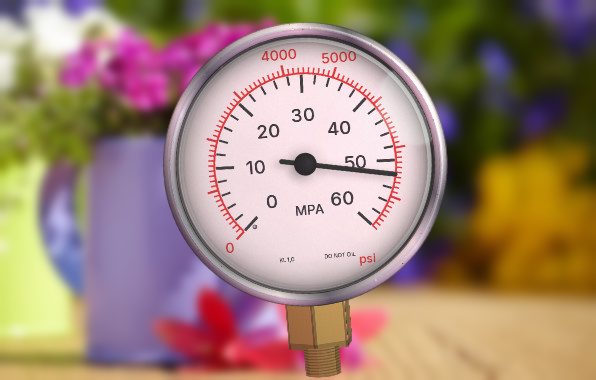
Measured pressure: 52 MPa
